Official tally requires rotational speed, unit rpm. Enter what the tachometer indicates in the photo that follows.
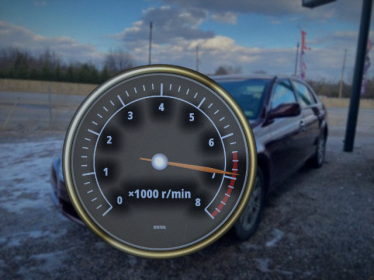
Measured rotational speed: 6900 rpm
